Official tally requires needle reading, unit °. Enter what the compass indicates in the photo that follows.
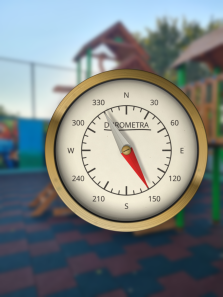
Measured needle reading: 150 °
